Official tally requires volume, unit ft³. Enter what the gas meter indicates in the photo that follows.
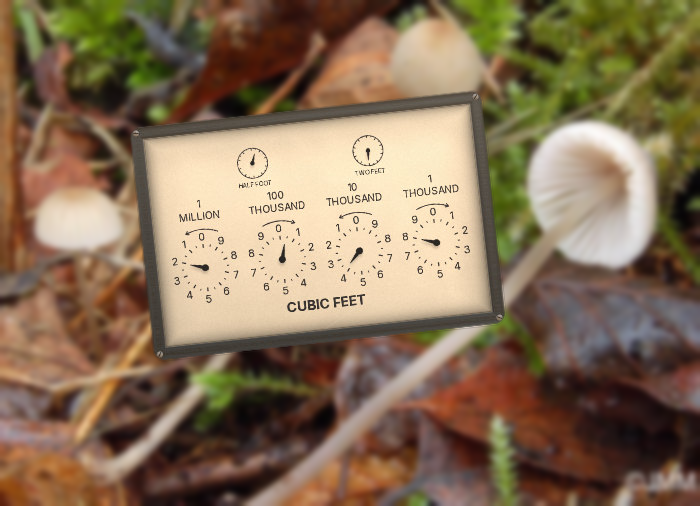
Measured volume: 203800 ft³
